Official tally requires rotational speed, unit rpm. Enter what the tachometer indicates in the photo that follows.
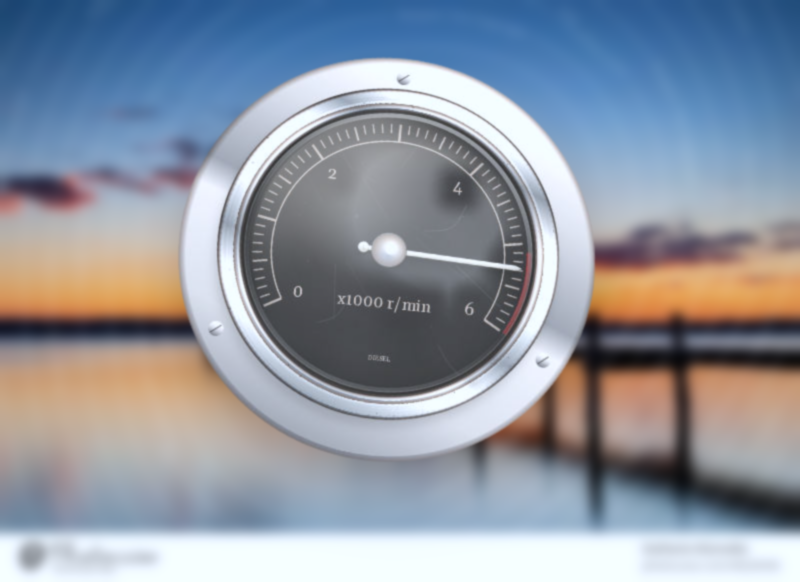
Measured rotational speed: 5300 rpm
